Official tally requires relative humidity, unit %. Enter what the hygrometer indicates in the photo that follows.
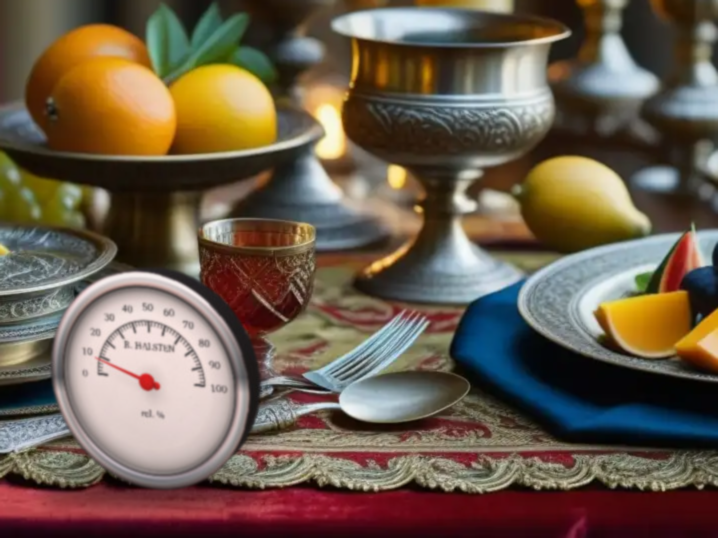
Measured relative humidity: 10 %
